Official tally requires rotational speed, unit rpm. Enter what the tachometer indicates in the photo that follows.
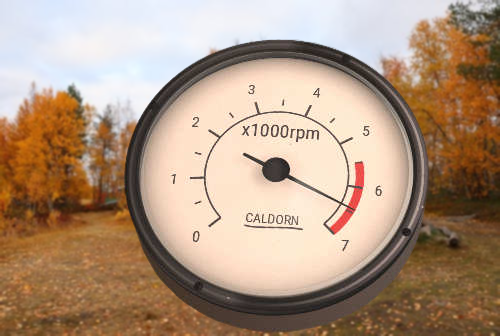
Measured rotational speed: 6500 rpm
